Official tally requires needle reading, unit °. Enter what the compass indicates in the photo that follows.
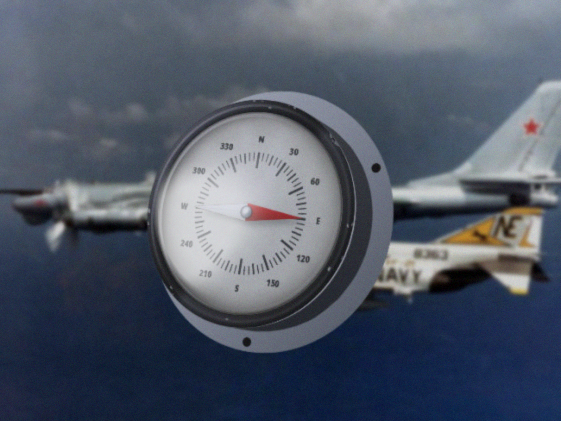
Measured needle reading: 90 °
